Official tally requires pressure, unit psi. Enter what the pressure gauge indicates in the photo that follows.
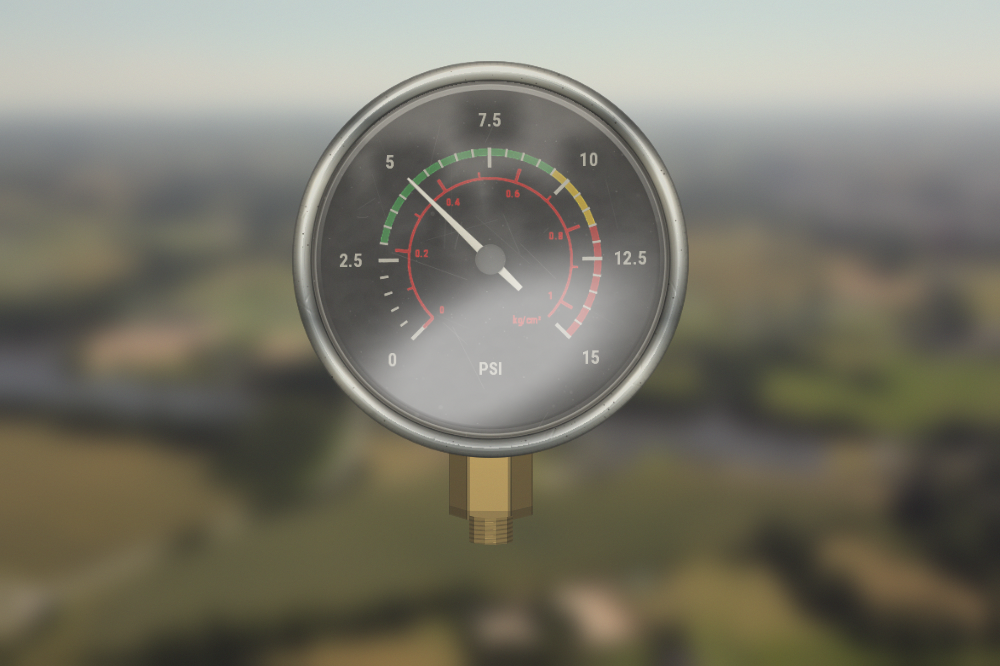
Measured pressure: 5 psi
